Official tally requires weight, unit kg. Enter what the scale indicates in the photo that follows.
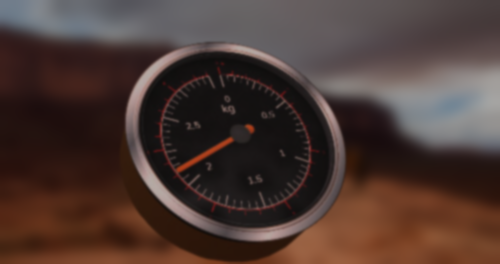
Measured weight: 2.1 kg
